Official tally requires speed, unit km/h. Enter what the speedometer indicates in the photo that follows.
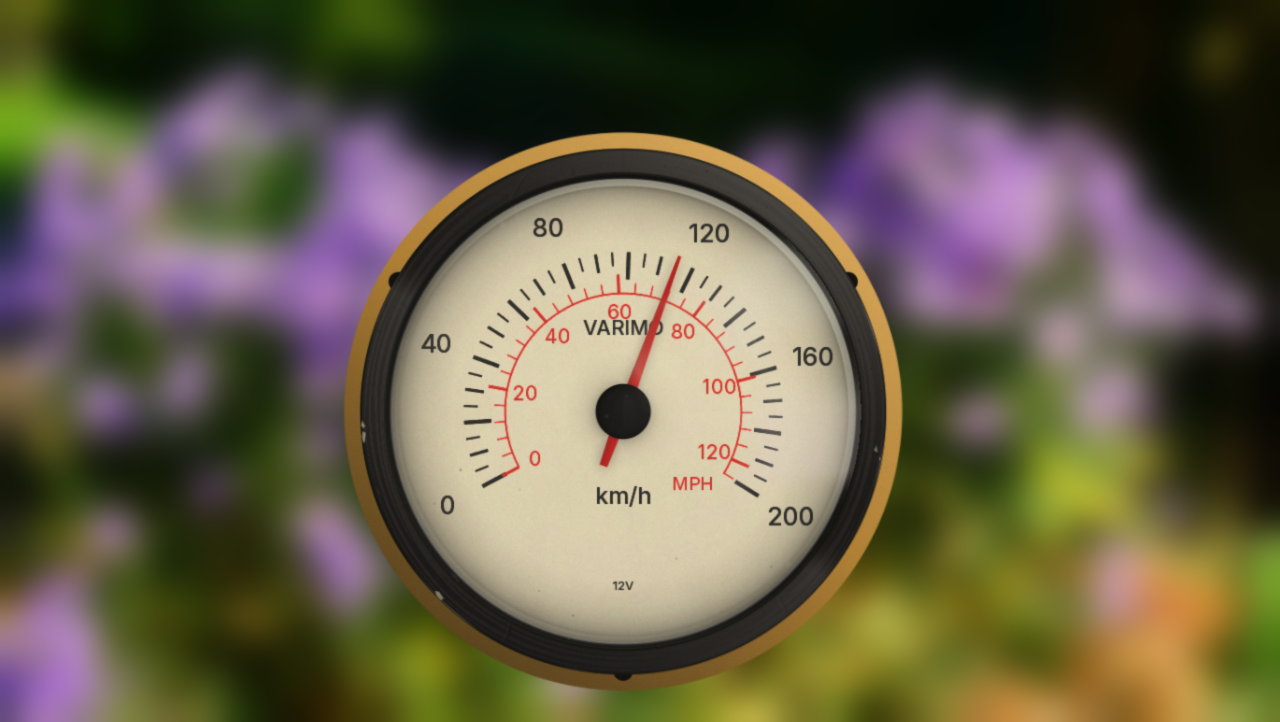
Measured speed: 115 km/h
